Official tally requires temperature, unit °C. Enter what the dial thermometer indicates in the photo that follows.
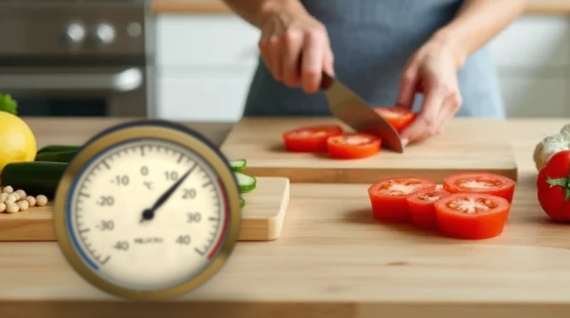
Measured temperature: 14 °C
